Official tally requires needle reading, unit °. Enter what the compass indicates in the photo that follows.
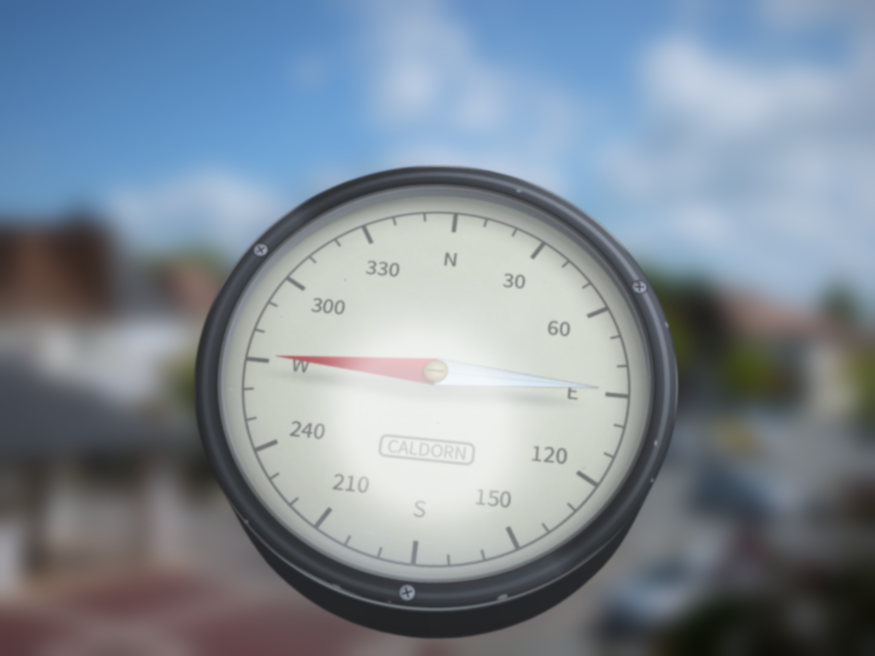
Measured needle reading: 270 °
